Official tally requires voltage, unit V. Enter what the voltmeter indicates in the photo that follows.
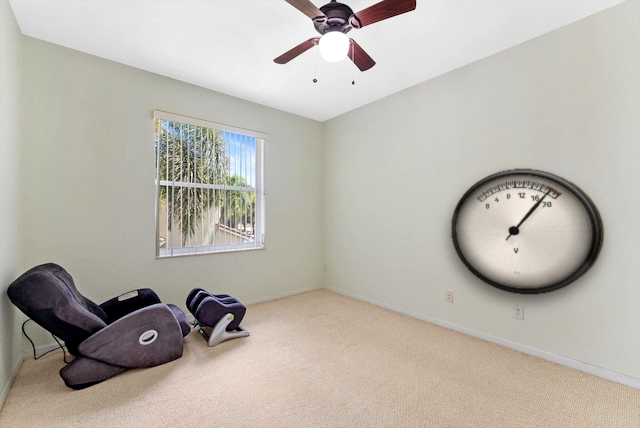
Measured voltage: 18 V
